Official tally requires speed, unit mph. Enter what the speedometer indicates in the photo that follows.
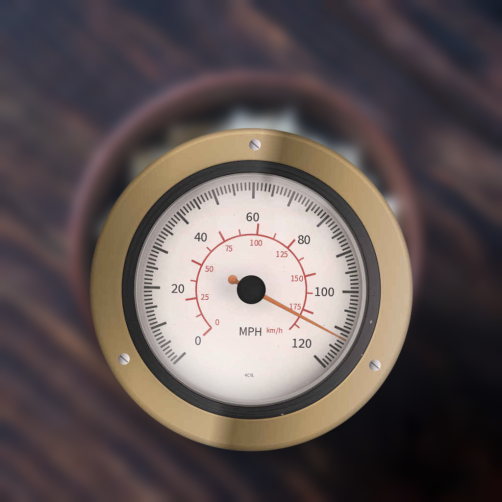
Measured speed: 112 mph
